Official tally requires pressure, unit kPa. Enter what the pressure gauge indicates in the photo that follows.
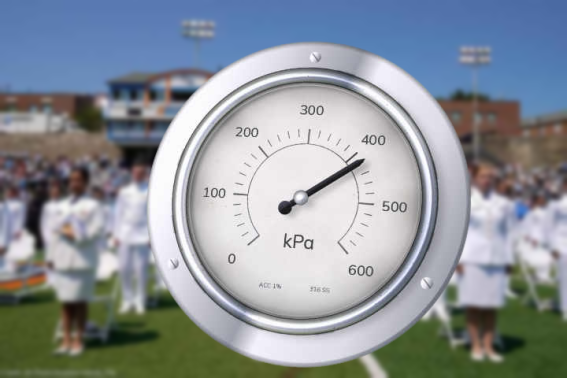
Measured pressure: 420 kPa
